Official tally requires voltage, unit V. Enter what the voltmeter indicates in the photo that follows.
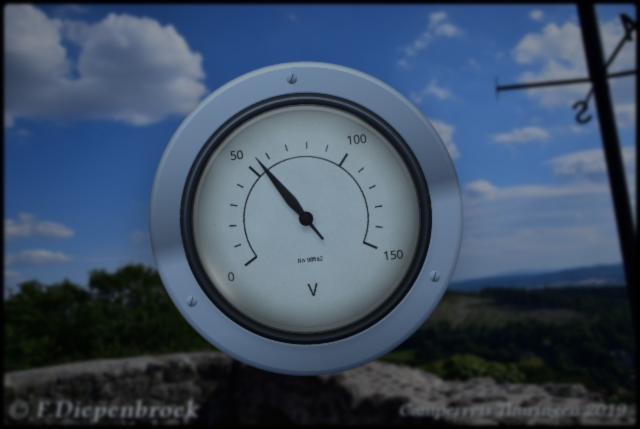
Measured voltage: 55 V
